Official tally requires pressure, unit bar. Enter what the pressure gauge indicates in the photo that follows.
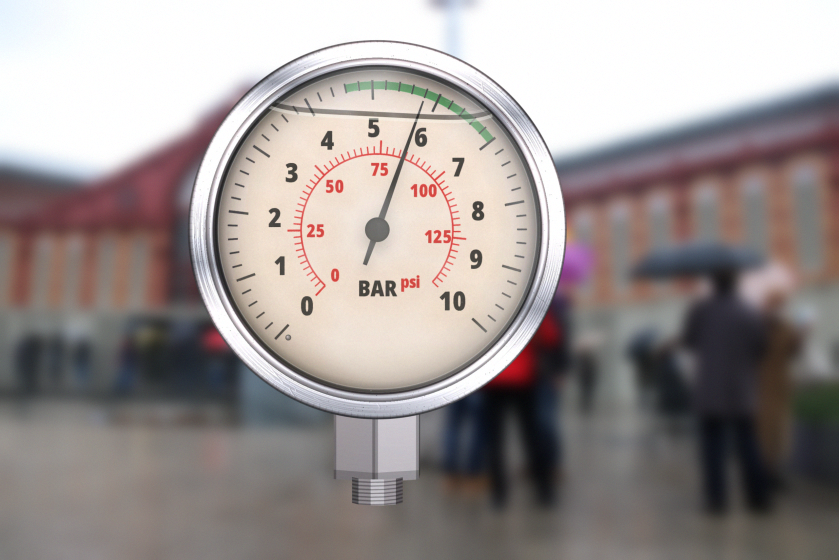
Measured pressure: 5.8 bar
